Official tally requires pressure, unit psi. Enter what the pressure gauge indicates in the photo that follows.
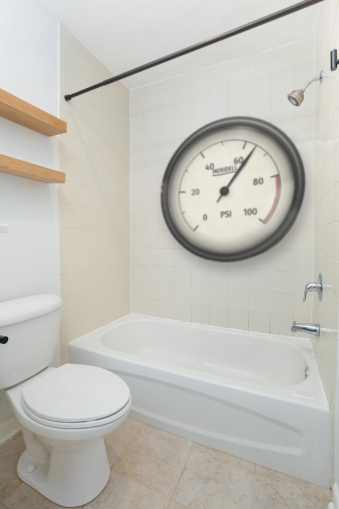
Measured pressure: 65 psi
